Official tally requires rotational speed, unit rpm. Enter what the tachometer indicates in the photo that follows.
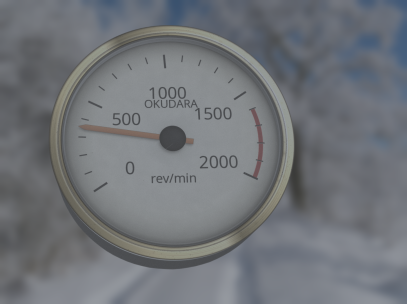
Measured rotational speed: 350 rpm
